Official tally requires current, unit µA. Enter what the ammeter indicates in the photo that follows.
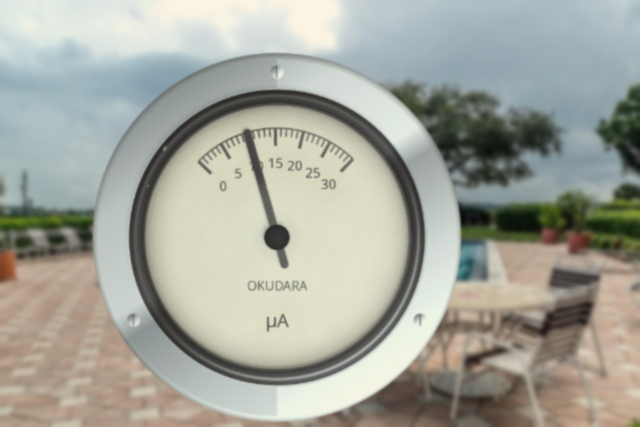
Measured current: 10 µA
